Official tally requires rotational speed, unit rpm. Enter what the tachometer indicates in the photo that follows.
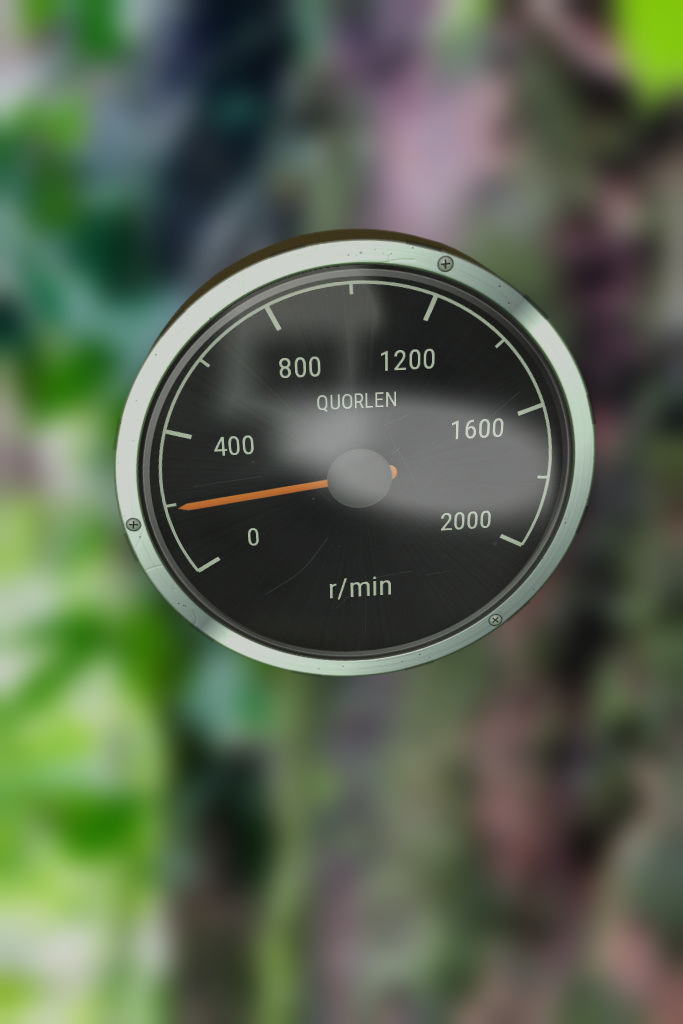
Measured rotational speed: 200 rpm
